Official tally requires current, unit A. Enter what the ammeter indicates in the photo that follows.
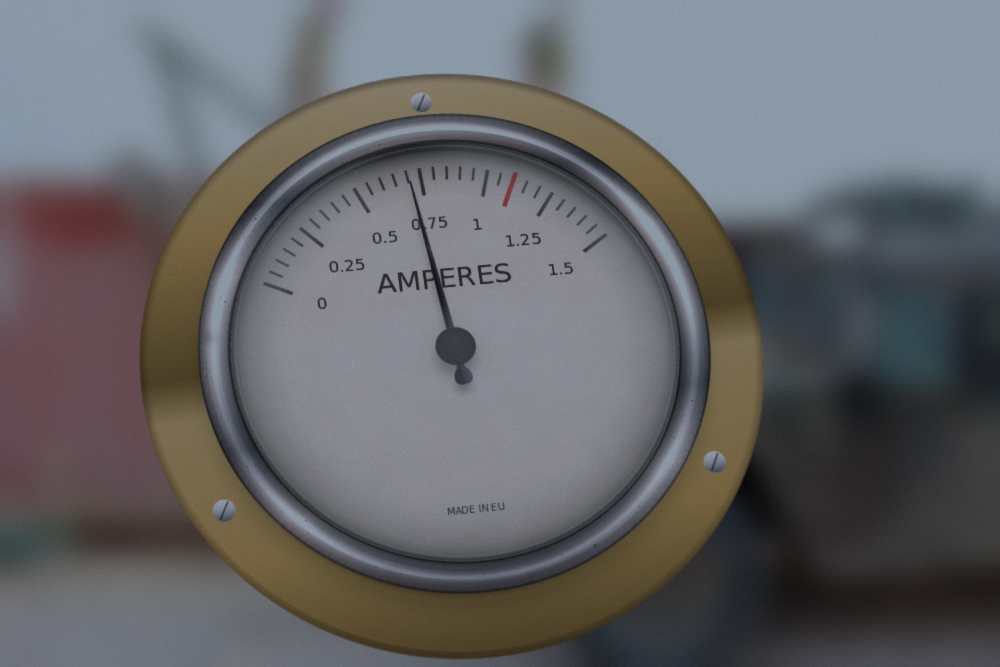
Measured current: 0.7 A
